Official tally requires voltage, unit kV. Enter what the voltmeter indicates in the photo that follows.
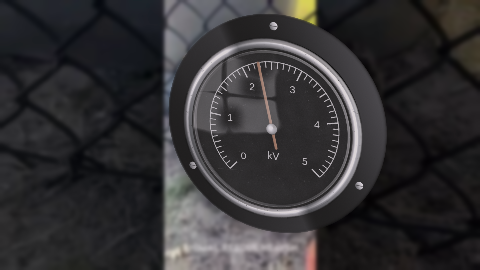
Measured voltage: 2.3 kV
